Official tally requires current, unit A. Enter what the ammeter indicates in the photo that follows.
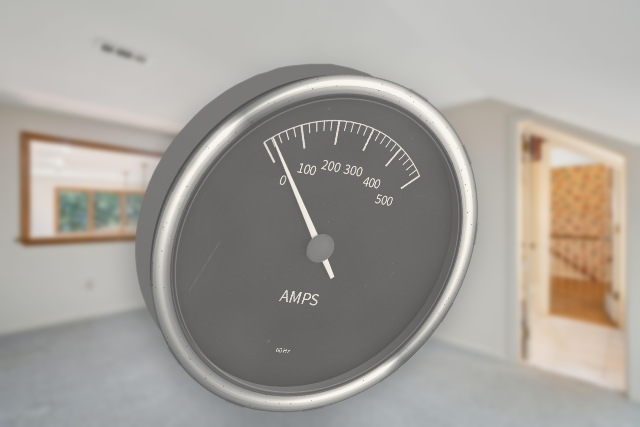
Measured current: 20 A
